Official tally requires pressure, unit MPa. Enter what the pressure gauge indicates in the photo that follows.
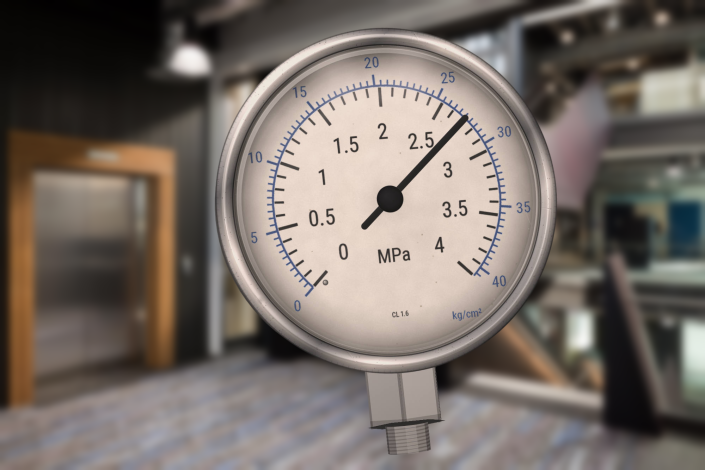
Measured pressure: 2.7 MPa
